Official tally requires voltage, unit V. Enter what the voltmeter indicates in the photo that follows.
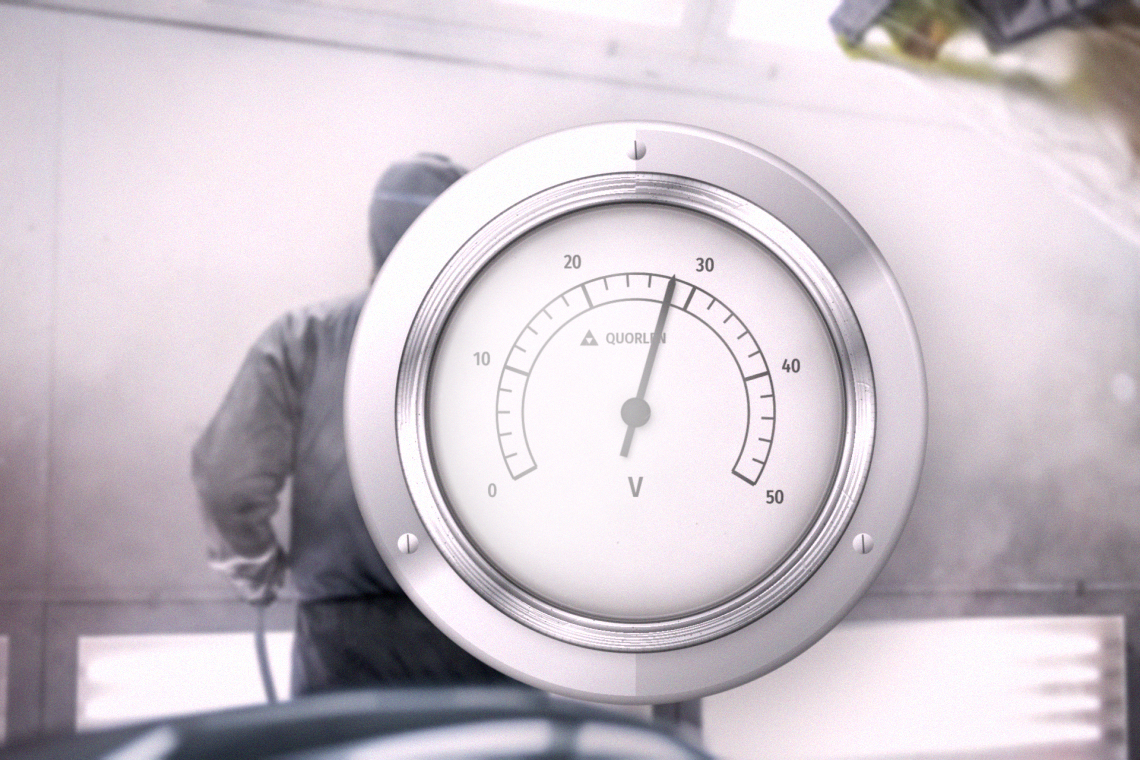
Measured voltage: 28 V
